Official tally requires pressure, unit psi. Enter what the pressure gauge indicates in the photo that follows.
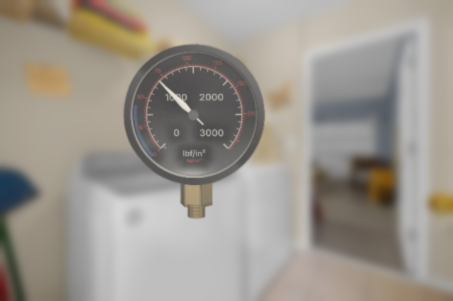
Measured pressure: 1000 psi
